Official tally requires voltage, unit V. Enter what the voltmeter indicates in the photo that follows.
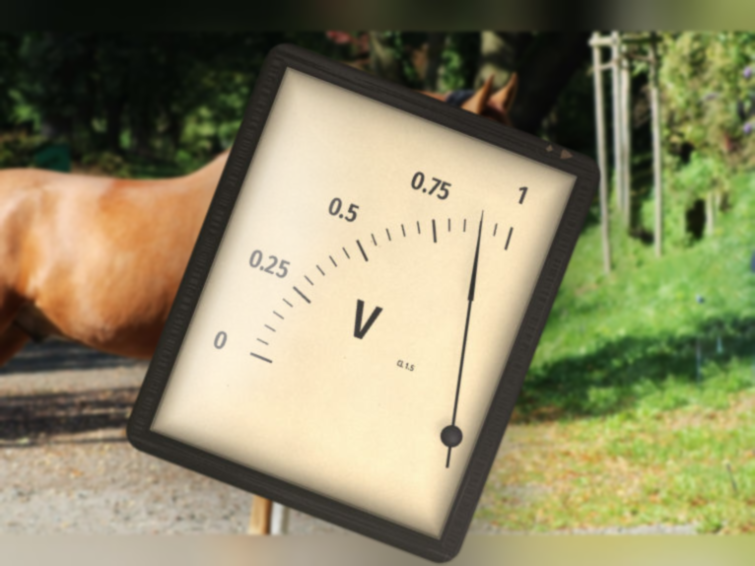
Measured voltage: 0.9 V
